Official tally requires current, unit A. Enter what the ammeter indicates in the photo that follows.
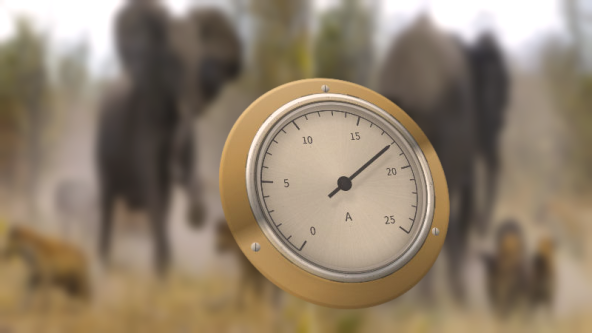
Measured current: 18 A
